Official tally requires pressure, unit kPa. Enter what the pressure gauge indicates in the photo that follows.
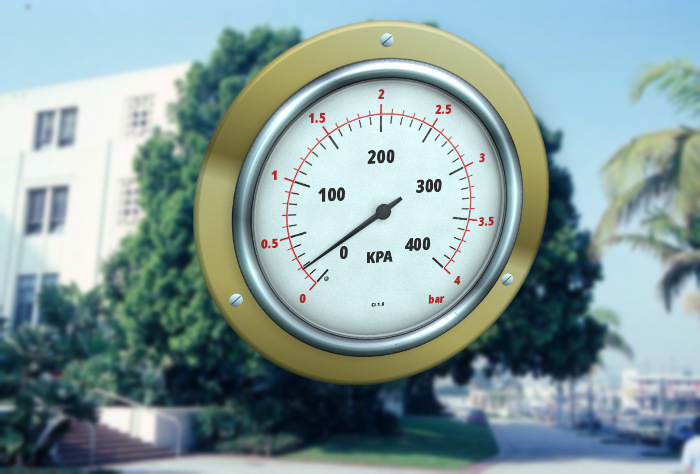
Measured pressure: 20 kPa
